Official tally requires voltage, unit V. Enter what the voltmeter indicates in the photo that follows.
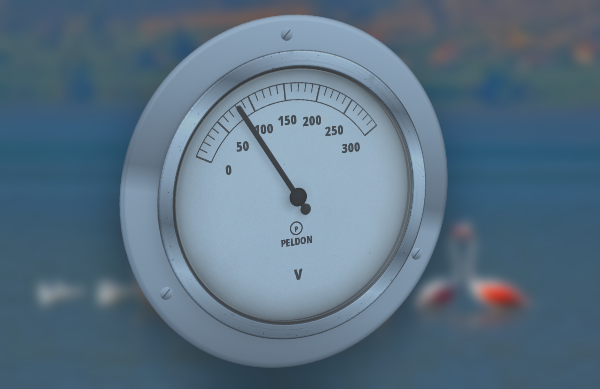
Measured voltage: 80 V
